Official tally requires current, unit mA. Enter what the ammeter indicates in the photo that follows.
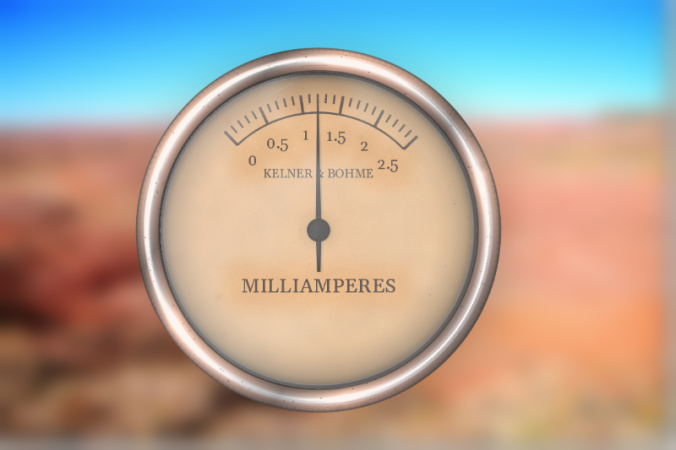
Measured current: 1.2 mA
